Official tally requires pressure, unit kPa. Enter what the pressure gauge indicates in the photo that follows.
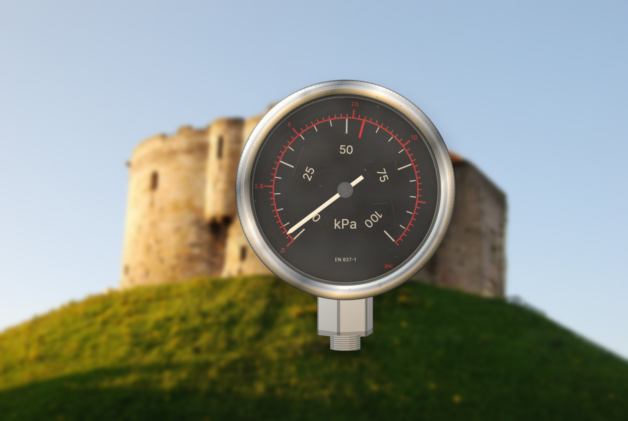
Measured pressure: 2.5 kPa
